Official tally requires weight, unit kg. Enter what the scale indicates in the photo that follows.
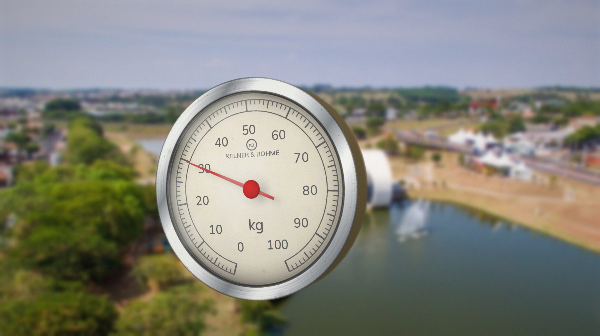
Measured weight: 30 kg
